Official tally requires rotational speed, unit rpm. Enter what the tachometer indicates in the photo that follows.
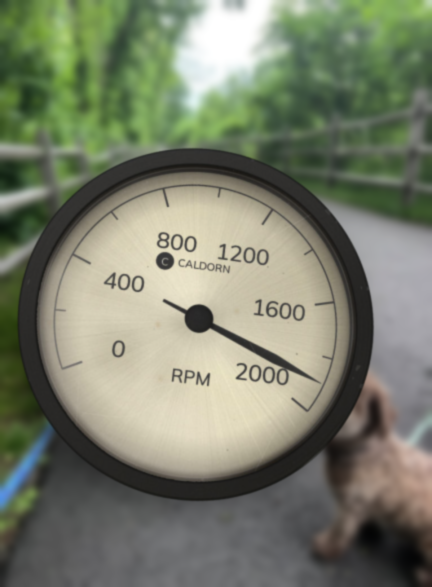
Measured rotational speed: 1900 rpm
